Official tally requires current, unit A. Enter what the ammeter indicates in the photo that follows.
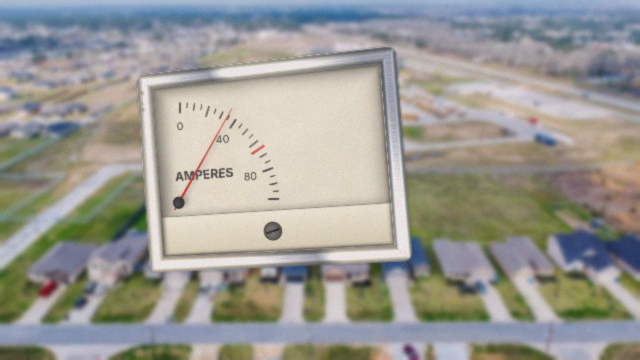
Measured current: 35 A
